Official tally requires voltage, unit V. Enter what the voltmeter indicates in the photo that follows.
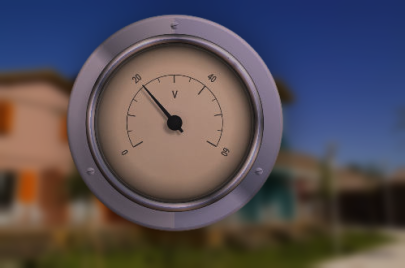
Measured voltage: 20 V
